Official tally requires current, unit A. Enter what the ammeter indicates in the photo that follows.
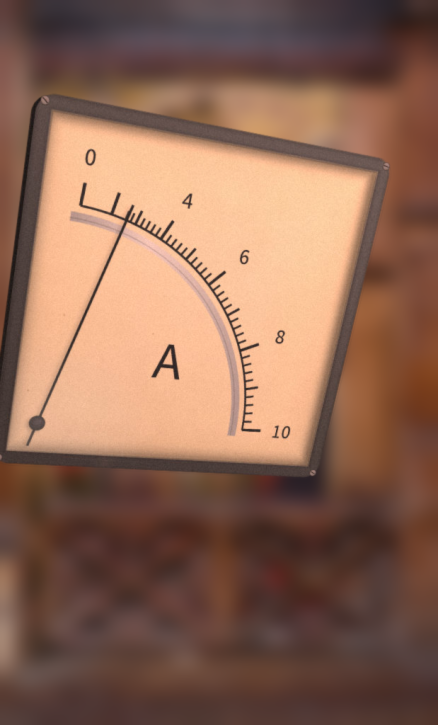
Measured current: 2.6 A
